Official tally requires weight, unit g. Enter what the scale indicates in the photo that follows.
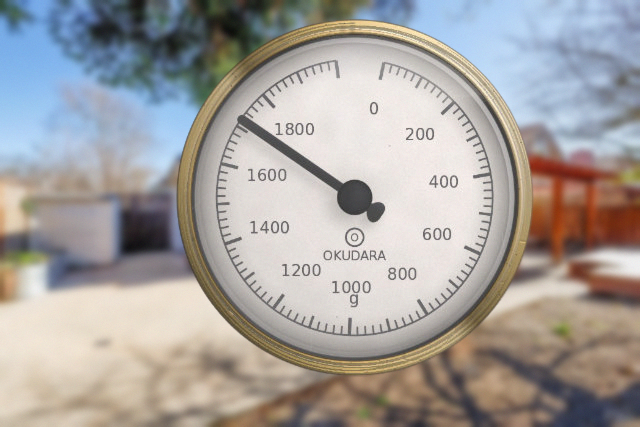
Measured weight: 1720 g
